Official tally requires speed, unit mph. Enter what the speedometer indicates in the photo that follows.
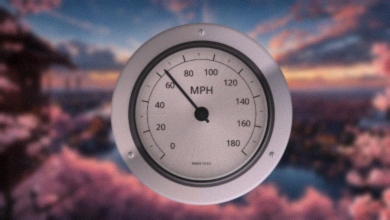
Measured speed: 65 mph
